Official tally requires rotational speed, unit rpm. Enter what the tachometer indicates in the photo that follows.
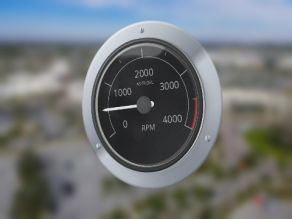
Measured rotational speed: 500 rpm
